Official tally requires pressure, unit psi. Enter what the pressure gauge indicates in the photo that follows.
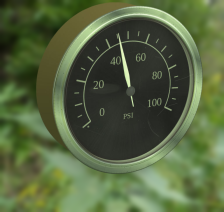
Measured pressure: 45 psi
